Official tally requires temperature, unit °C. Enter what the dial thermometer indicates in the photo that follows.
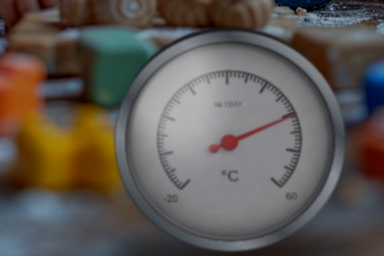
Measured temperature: 40 °C
